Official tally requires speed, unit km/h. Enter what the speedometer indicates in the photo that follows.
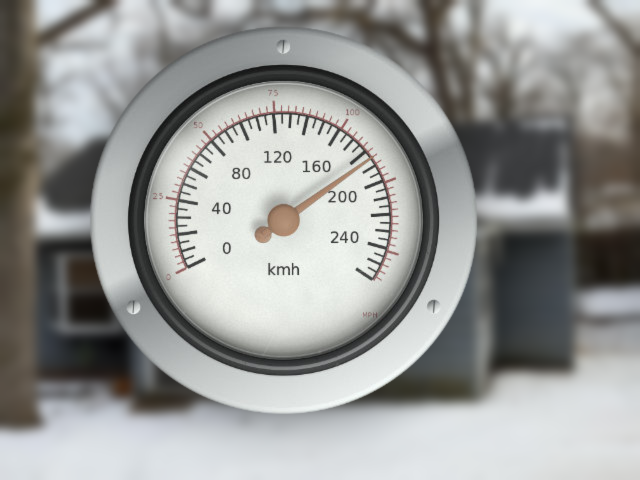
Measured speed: 185 km/h
